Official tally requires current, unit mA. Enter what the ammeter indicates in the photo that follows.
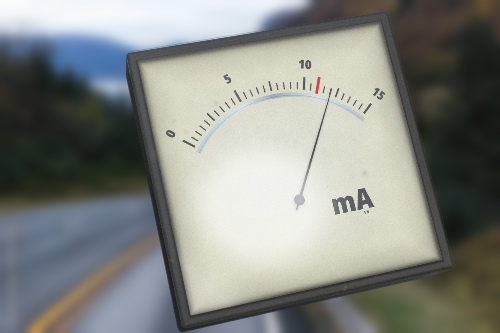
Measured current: 12 mA
